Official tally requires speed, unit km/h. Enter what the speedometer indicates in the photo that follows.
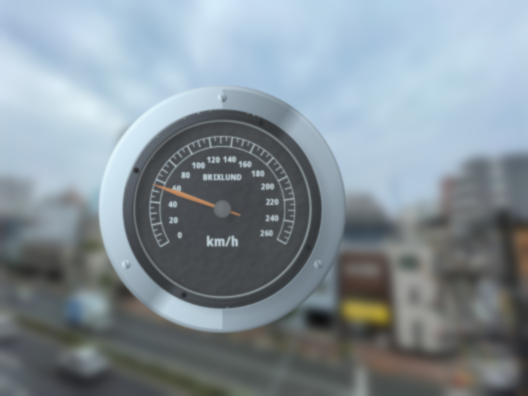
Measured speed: 55 km/h
